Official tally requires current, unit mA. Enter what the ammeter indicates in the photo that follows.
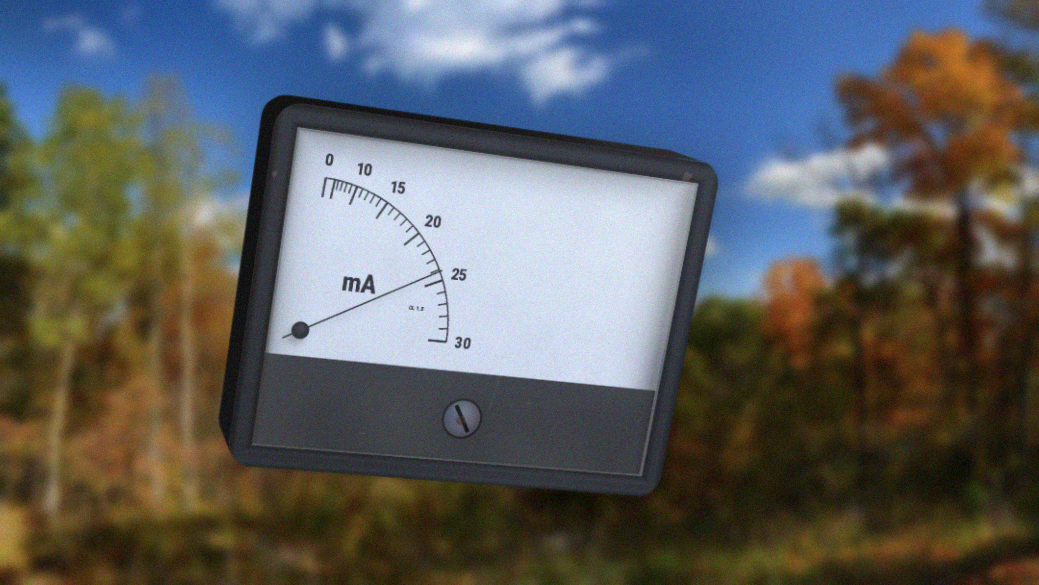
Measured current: 24 mA
